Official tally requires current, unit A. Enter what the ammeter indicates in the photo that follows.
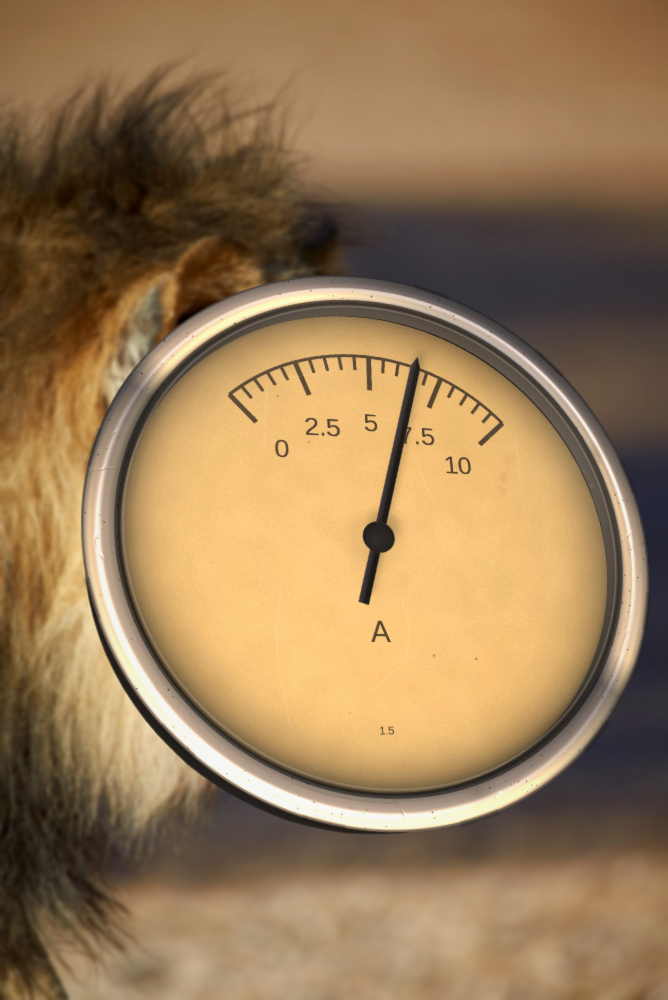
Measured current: 6.5 A
